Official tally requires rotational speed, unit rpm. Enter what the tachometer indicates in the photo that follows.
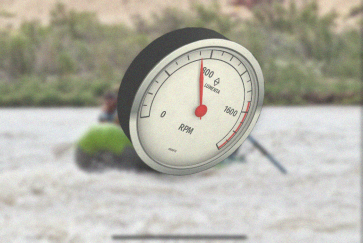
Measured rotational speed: 700 rpm
